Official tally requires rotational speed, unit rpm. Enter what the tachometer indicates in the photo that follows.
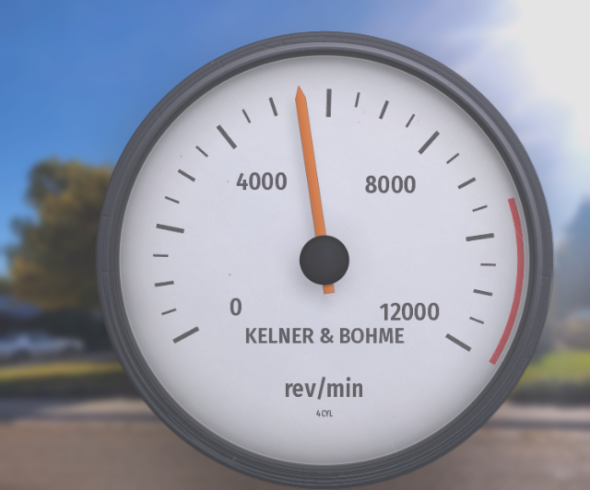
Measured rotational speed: 5500 rpm
